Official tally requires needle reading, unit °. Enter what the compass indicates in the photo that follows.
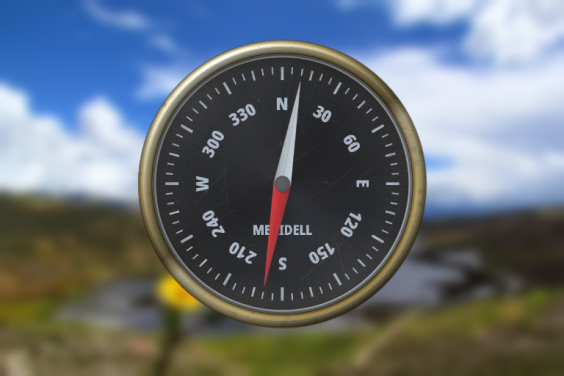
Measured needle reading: 190 °
